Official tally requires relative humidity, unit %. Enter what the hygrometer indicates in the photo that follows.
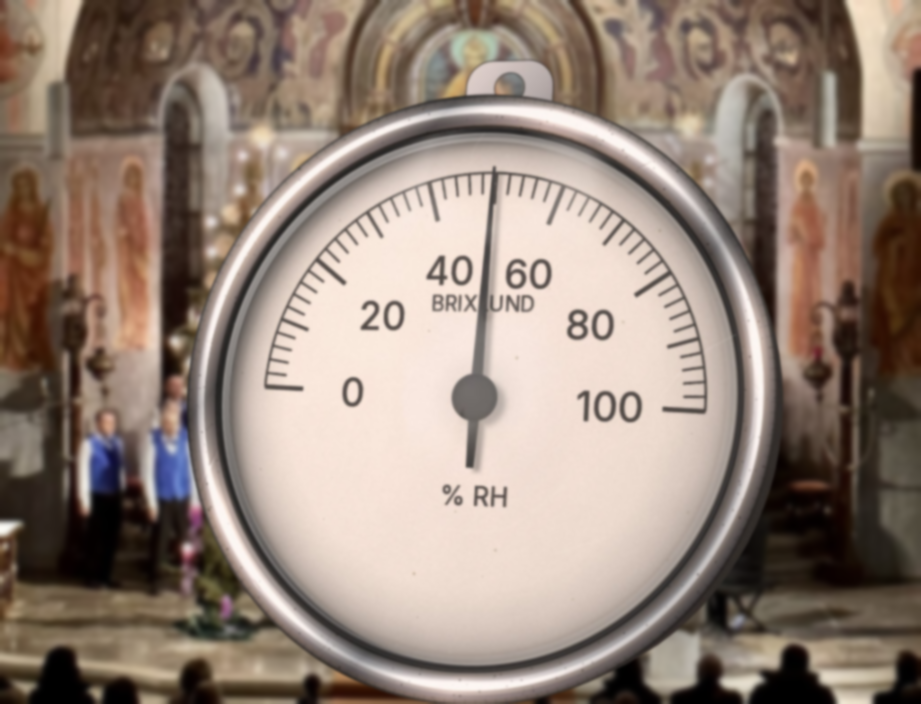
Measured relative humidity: 50 %
